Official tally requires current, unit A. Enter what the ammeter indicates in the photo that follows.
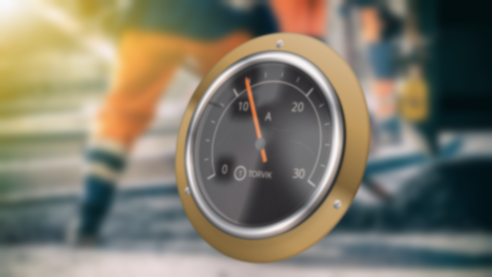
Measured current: 12 A
